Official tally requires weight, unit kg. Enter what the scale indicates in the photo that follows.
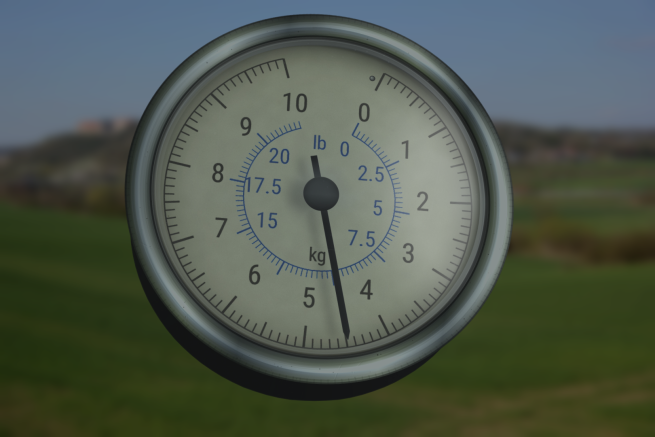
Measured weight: 4.5 kg
